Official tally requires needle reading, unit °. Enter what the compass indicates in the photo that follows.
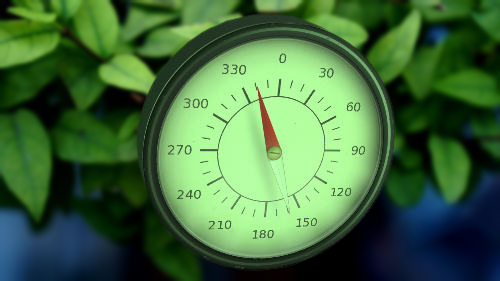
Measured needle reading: 340 °
